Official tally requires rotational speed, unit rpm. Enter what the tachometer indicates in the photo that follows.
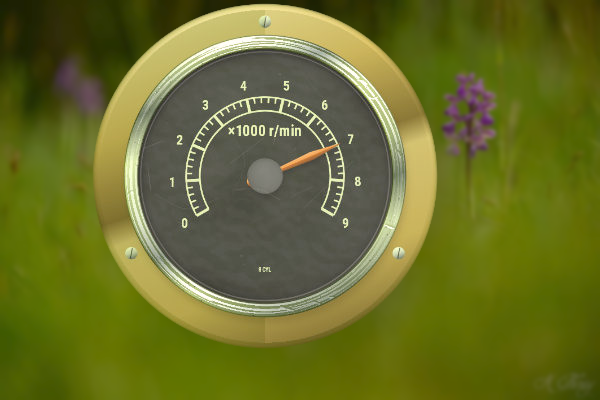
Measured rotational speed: 7000 rpm
